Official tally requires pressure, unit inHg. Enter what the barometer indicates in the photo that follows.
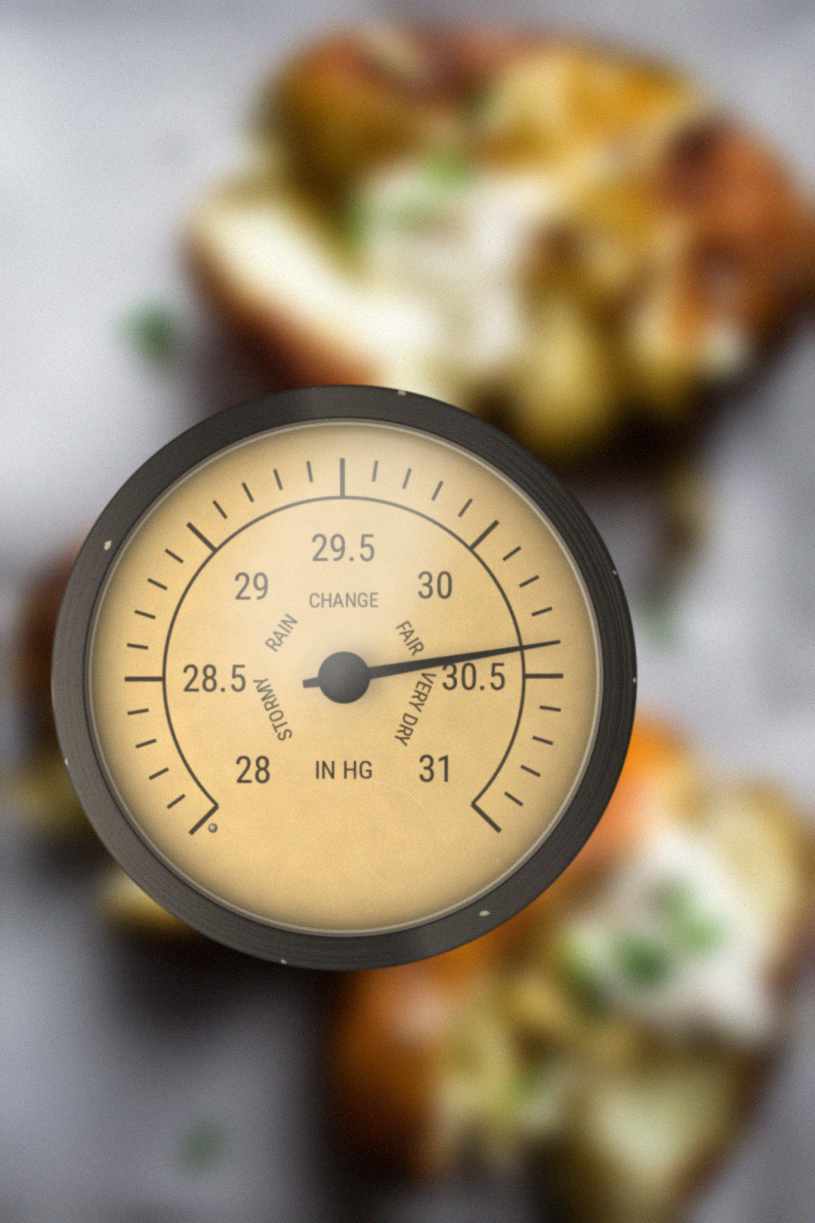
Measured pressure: 30.4 inHg
